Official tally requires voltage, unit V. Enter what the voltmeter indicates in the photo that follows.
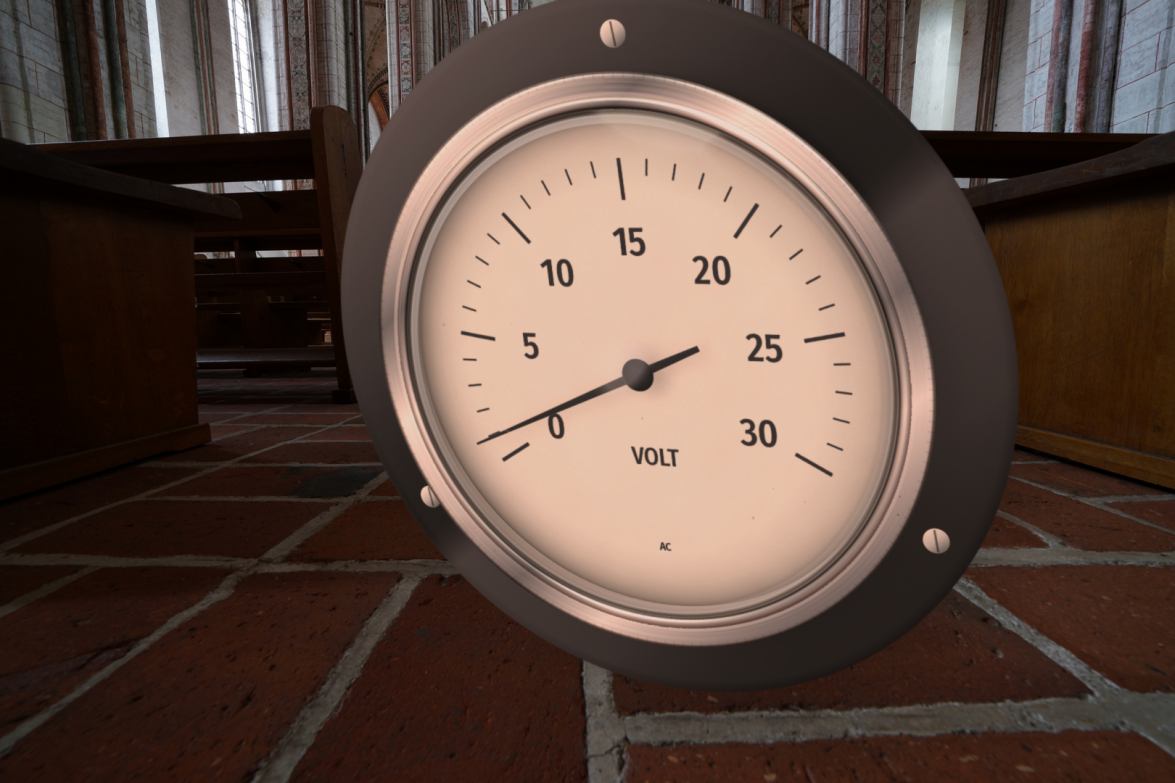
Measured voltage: 1 V
